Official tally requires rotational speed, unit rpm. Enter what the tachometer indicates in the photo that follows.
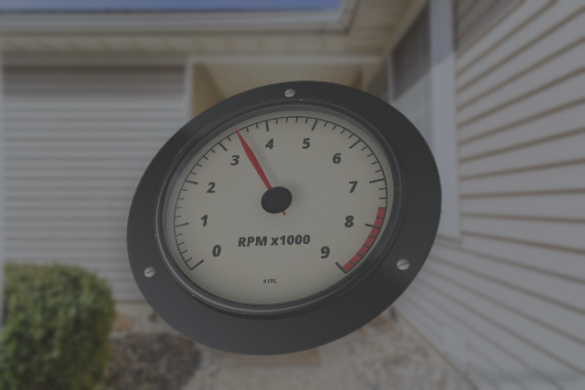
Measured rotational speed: 3400 rpm
